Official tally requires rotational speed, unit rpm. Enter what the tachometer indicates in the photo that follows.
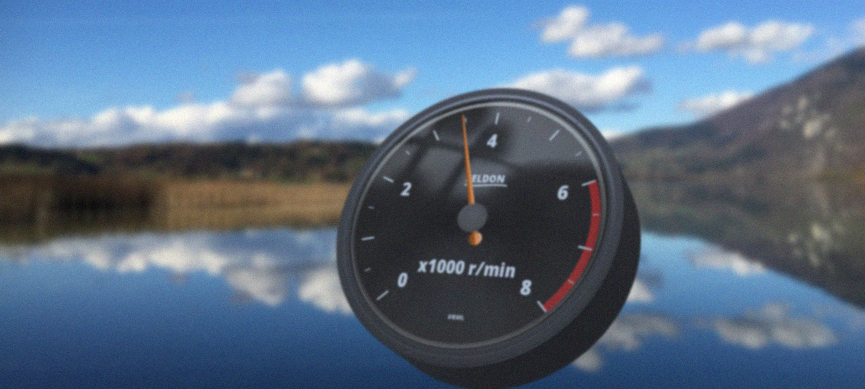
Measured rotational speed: 3500 rpm
